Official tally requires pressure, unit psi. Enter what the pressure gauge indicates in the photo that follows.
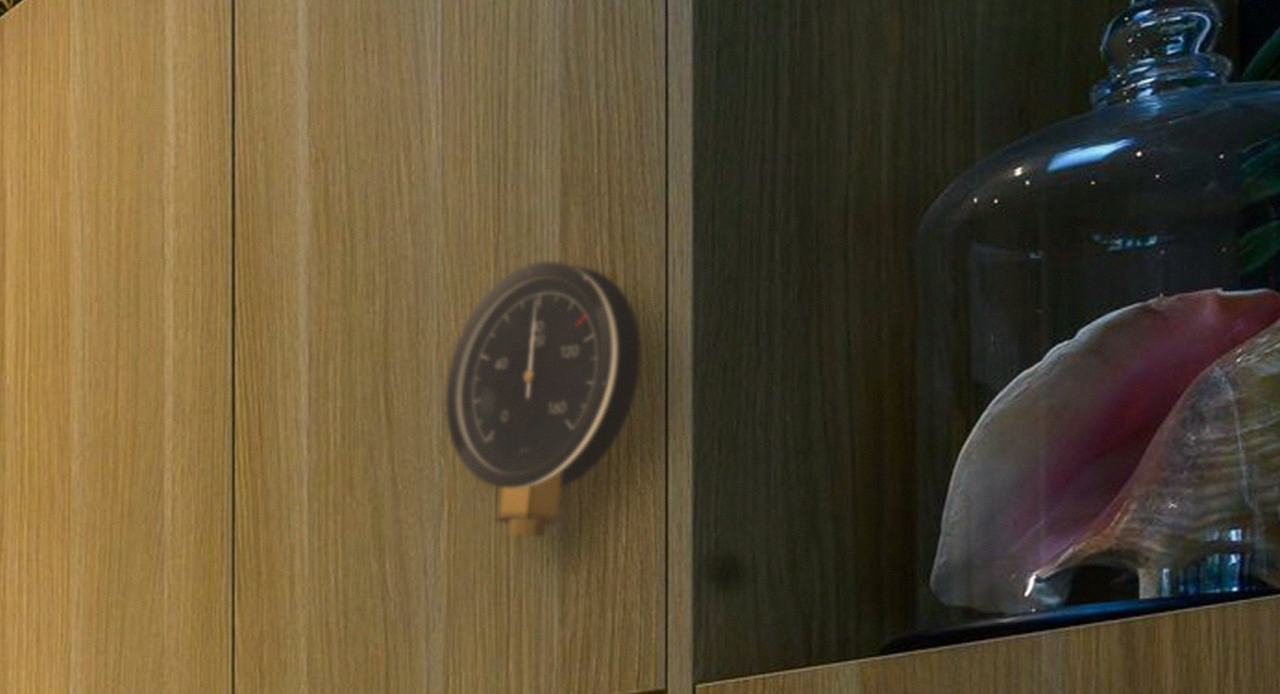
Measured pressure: 80 psi
